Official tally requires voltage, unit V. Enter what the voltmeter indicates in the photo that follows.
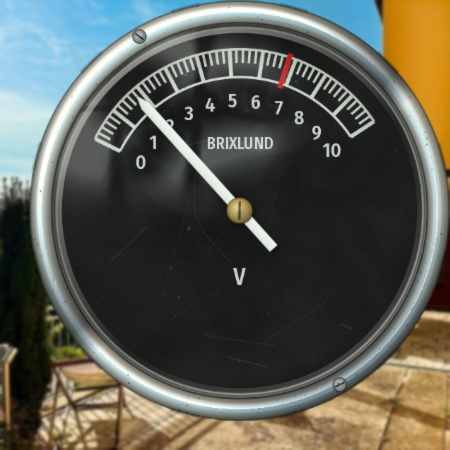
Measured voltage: 1.8 V
